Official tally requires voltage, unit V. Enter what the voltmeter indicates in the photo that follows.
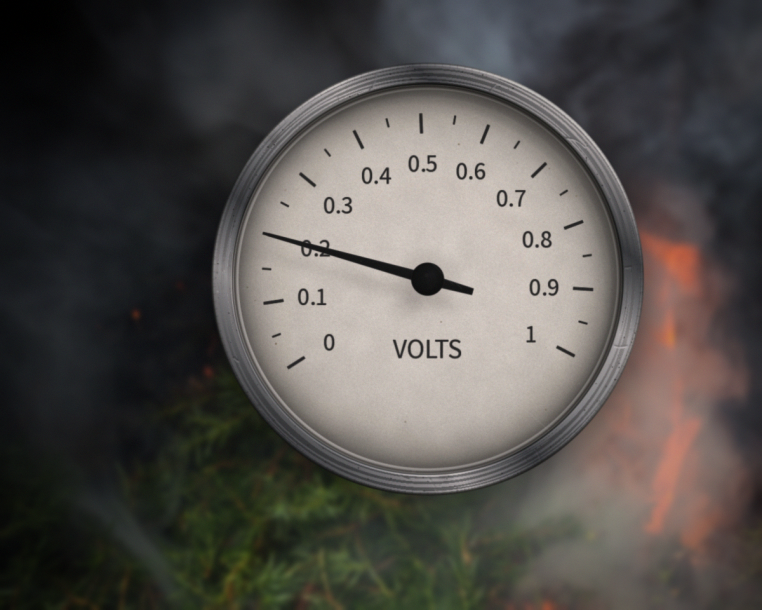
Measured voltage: 0.2 V
